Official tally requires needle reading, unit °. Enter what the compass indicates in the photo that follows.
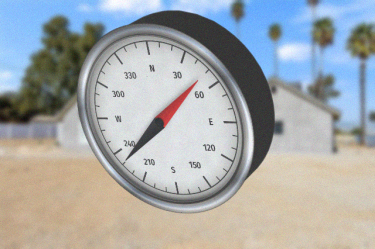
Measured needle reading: 50 °
